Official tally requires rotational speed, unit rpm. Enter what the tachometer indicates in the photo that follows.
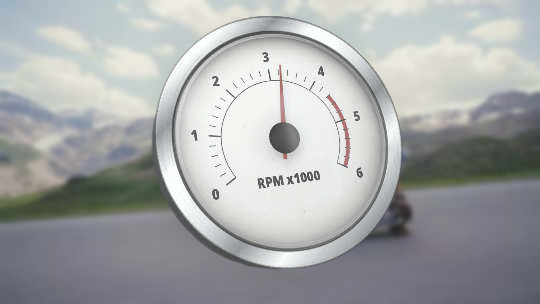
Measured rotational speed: 3200 rpm
